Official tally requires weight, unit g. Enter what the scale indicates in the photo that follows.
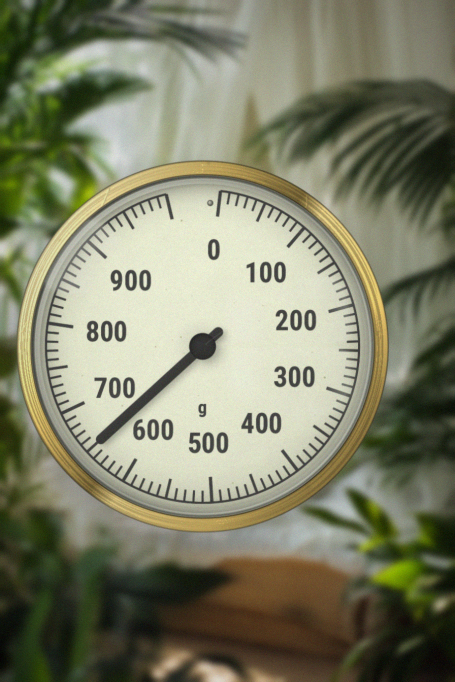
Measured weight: 650 g
